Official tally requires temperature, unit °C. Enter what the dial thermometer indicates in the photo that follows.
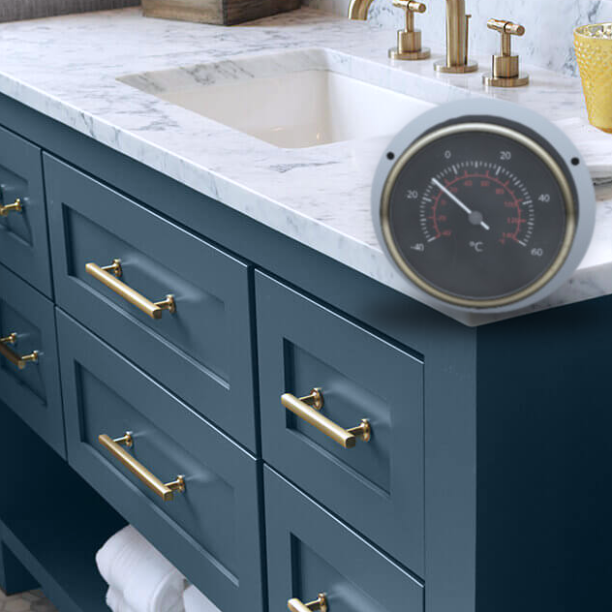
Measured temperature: -10 °C
